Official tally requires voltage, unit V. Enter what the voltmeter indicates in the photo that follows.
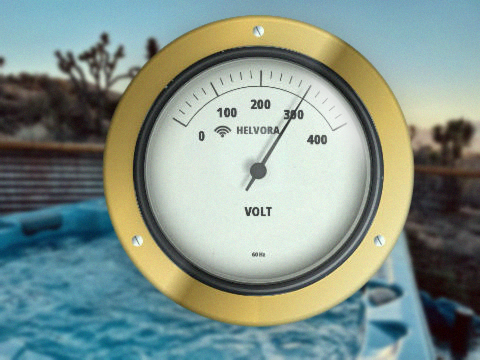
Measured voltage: 300 V
